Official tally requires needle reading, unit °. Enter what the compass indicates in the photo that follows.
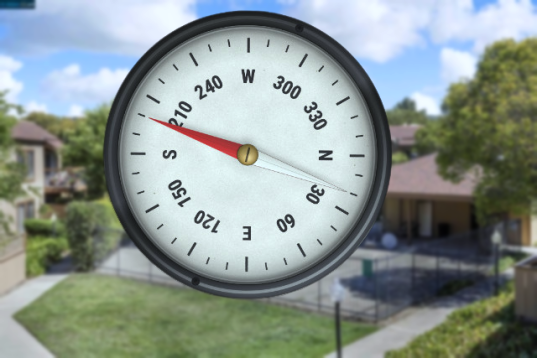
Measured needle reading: 200 °
